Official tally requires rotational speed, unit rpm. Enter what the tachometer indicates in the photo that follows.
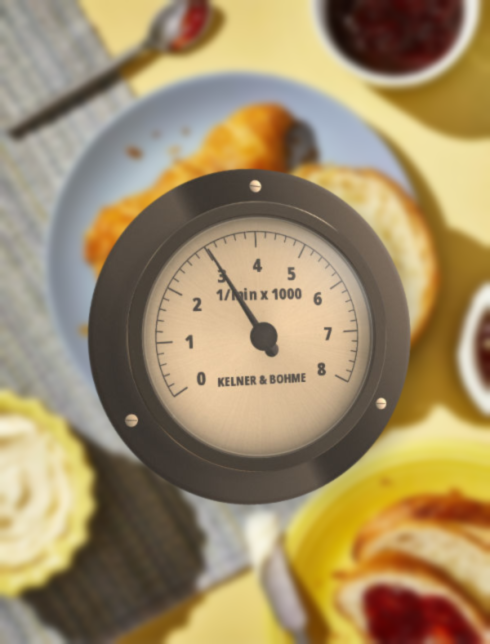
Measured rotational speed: 3000 rpm
